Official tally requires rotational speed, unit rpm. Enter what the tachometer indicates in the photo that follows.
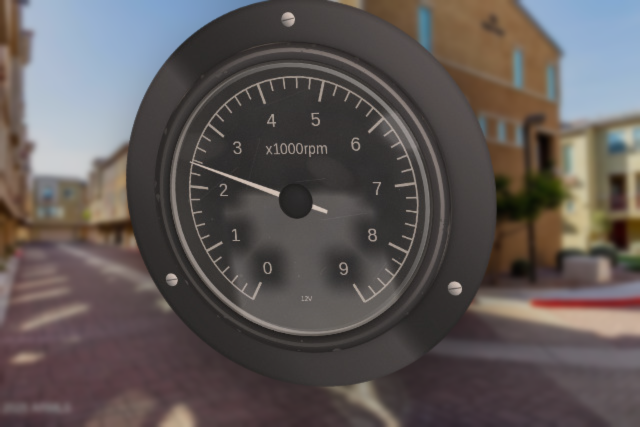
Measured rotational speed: 2400 rpm
